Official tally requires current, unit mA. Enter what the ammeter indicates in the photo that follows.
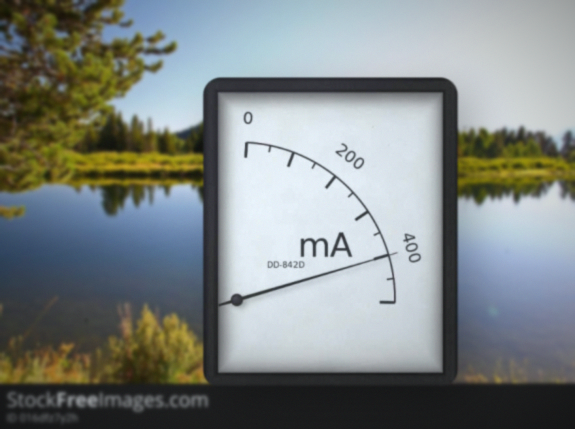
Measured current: 400 mA
